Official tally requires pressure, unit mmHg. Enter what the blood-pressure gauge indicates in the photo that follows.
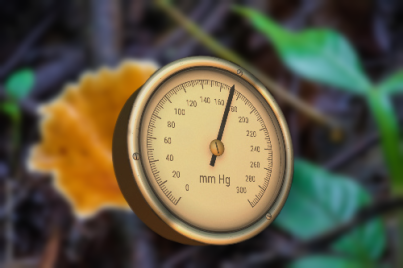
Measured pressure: 170 mmHg
